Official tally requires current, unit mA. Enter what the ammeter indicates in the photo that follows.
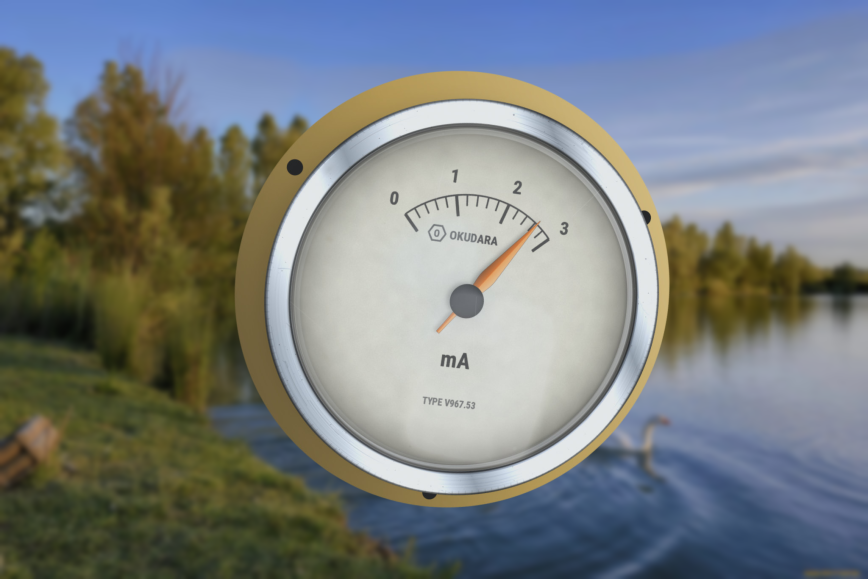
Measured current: 2.6 mA
